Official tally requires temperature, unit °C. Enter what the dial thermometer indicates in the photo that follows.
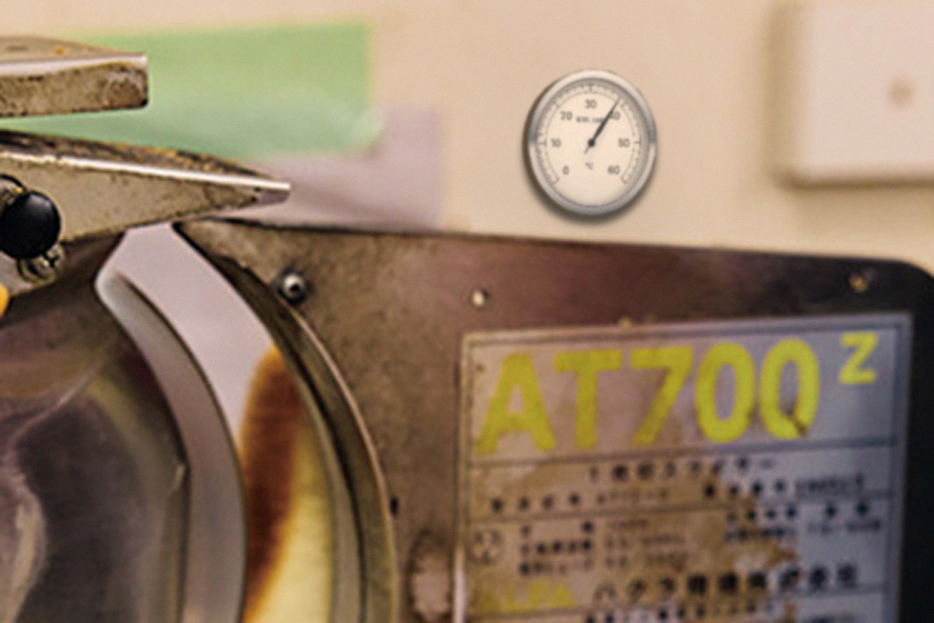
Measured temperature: 38 °C
